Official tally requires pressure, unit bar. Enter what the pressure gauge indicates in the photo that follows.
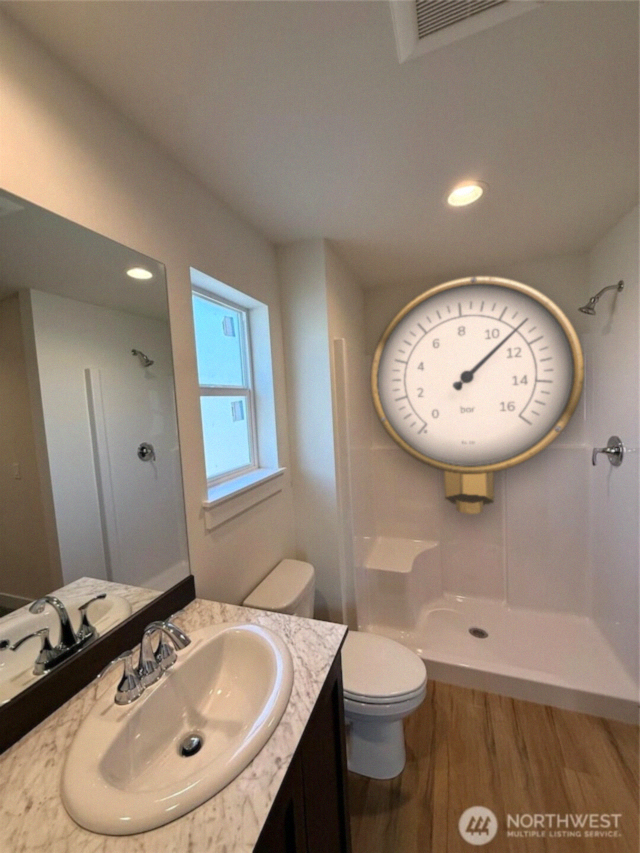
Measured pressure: 11 bar
